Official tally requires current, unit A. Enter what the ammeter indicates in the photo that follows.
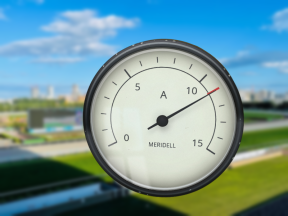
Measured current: 11 A
